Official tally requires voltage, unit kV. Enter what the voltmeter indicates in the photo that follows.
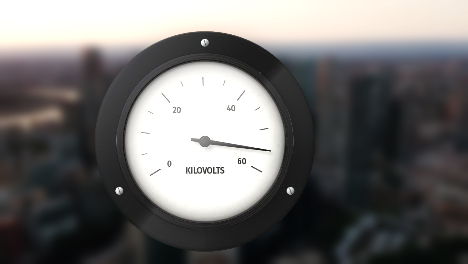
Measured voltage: 55 kV
